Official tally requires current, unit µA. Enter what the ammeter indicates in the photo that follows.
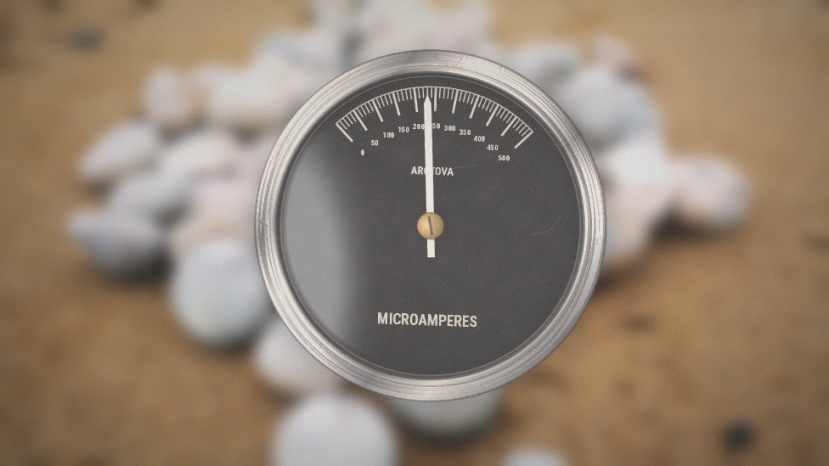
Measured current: 230 µA
